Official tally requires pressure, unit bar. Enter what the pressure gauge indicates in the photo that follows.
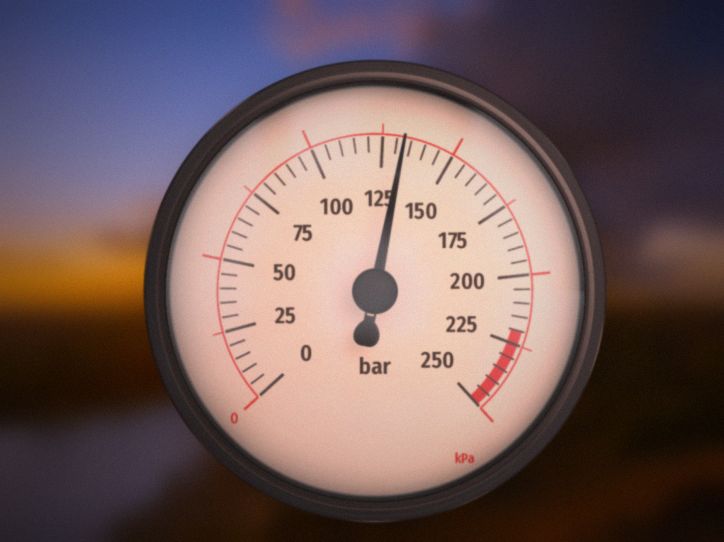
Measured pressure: 132.5 bar
